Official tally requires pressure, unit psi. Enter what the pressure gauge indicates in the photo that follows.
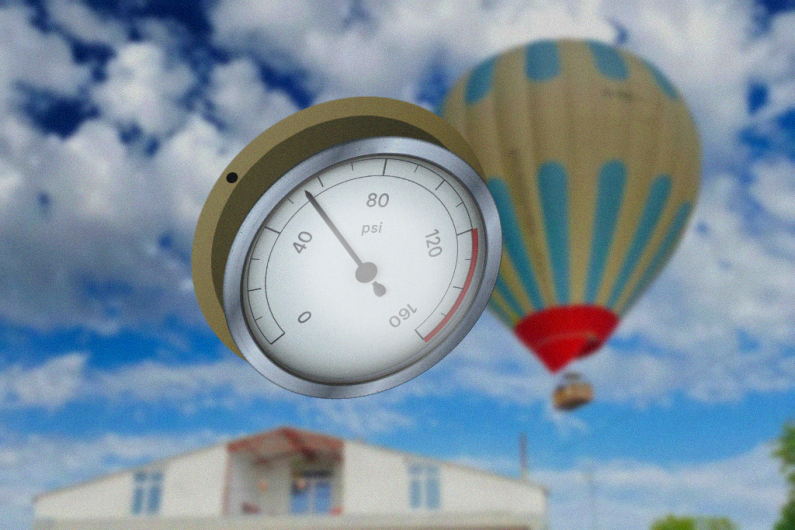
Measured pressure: 55 psi
